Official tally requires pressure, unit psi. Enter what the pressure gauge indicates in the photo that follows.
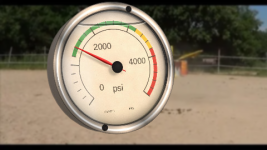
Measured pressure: 1400 psi
